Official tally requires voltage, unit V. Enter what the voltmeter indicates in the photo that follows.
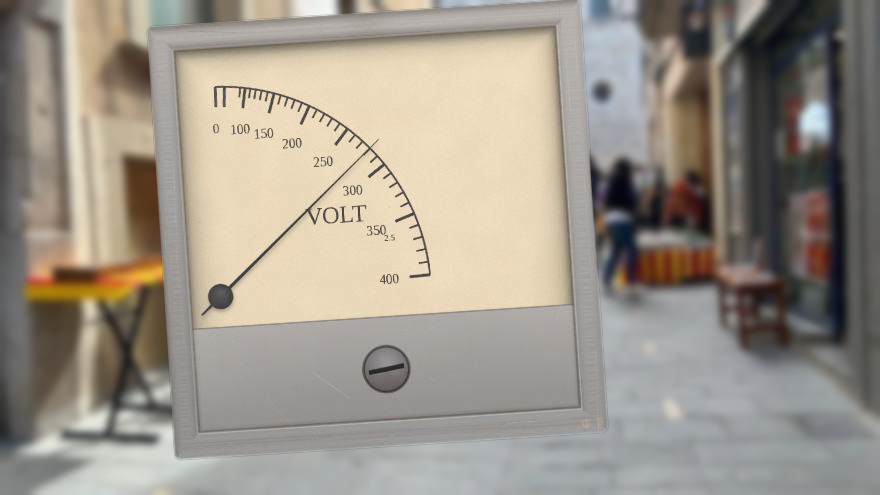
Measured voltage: 280 V
